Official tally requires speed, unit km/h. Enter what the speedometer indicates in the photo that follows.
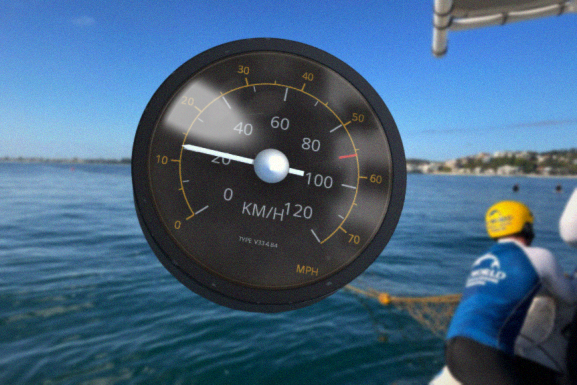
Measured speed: 20 km/h
